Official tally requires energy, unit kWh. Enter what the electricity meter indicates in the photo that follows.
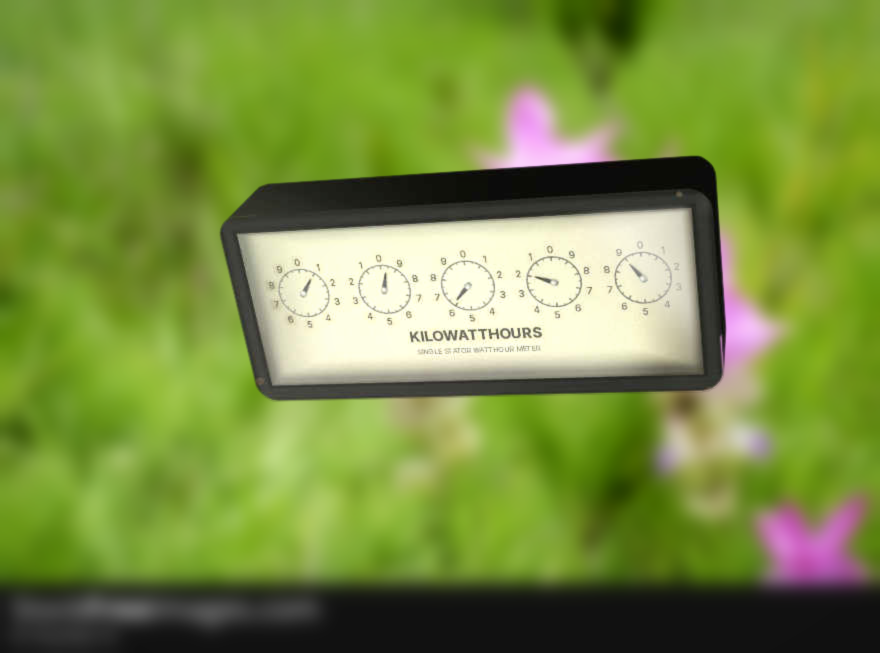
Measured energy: 9619 kWh
